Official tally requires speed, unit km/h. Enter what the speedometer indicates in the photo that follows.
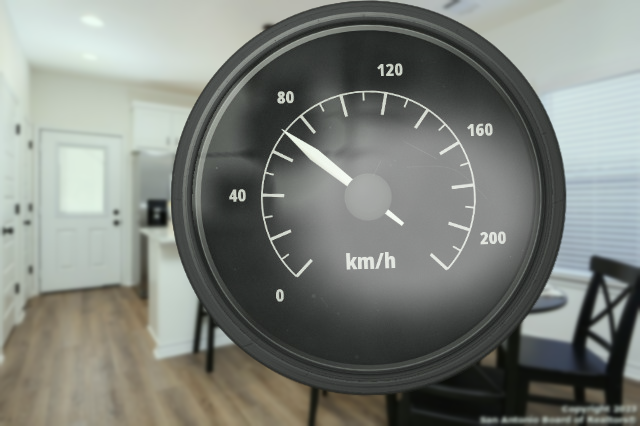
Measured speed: 70 km/h
